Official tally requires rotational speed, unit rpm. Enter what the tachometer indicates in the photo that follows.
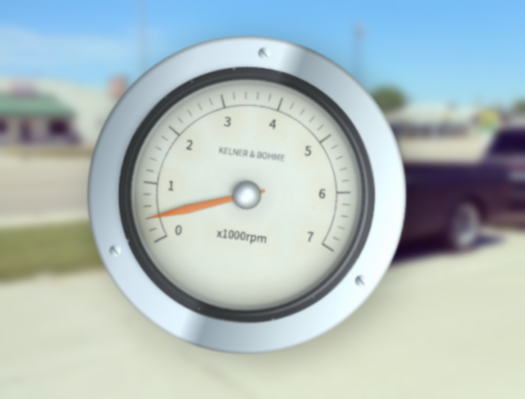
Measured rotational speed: 400 rpm
